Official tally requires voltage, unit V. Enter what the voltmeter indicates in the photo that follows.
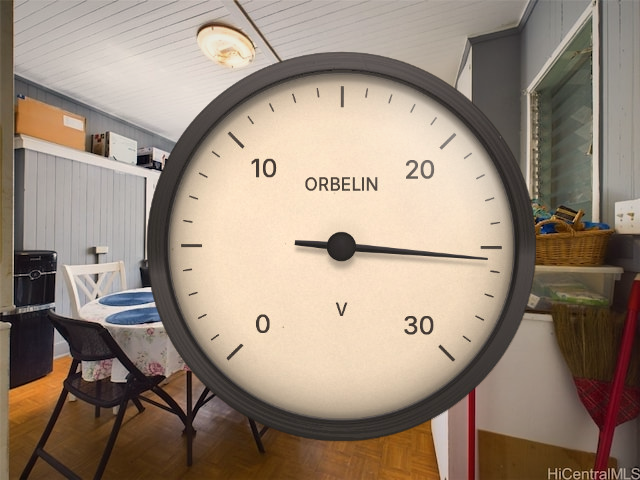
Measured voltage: 25.5 V
